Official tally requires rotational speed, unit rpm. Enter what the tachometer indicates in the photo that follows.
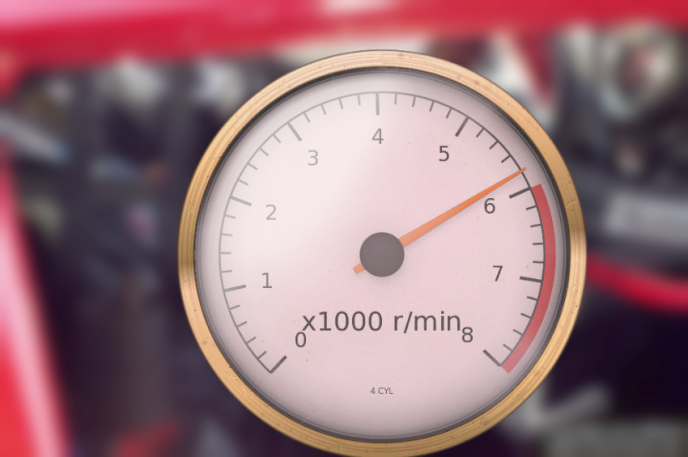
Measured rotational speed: 5800 rpm
